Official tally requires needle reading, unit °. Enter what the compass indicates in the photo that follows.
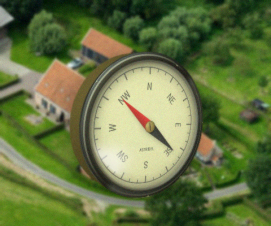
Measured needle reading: 310 °
